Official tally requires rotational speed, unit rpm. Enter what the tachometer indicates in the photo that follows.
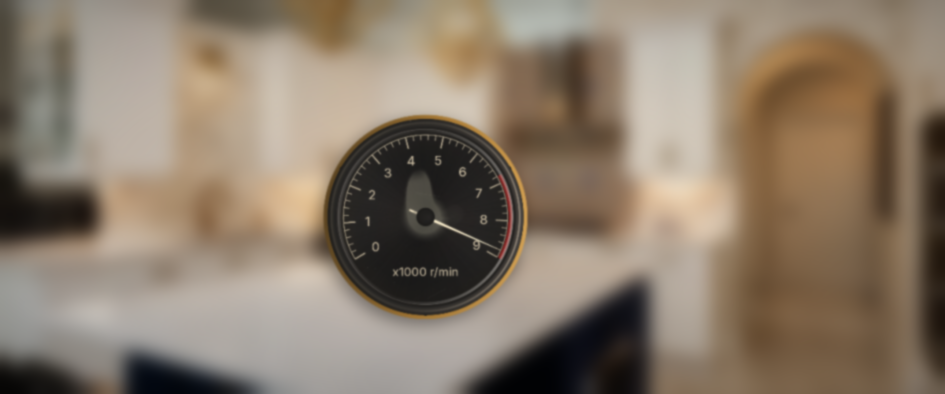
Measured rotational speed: 8800 rpm
